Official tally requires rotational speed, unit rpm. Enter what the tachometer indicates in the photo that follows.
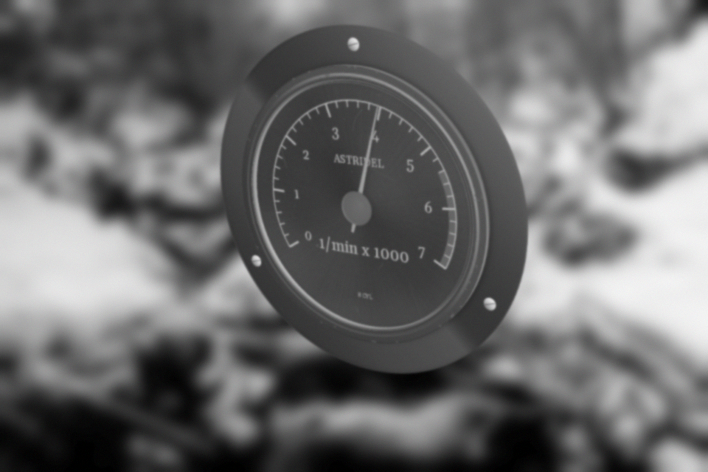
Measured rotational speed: 4000 rpm
